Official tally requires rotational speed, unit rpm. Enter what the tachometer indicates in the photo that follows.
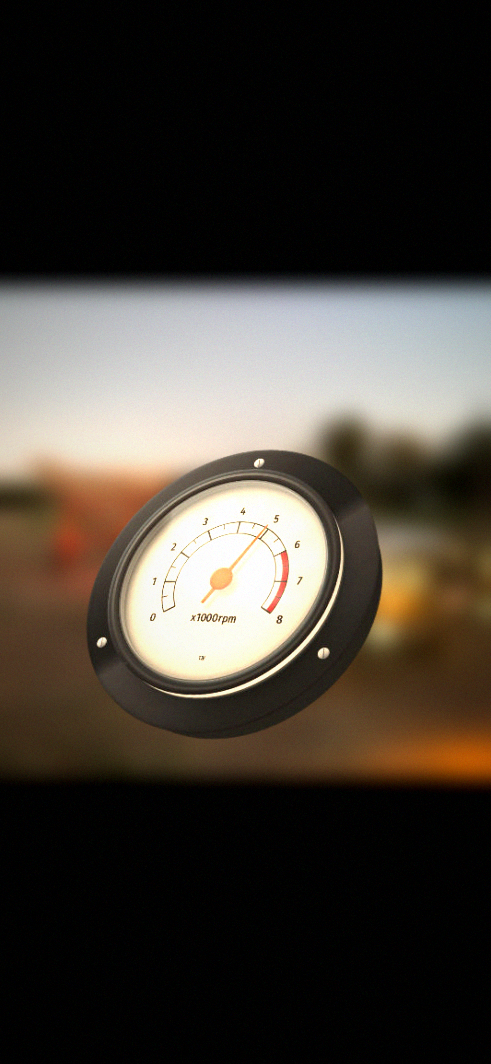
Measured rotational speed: 5000 rpm
